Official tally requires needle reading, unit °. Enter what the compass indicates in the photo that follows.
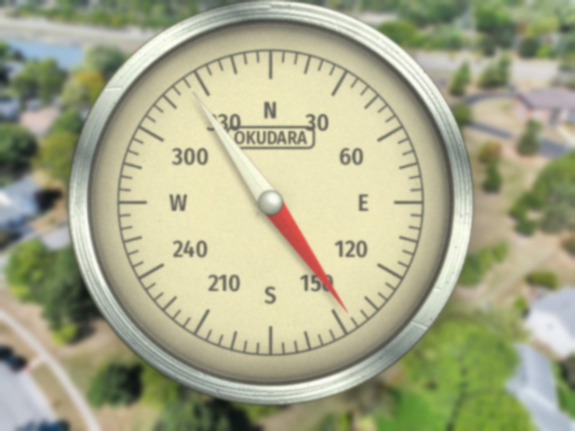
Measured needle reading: 145 °
